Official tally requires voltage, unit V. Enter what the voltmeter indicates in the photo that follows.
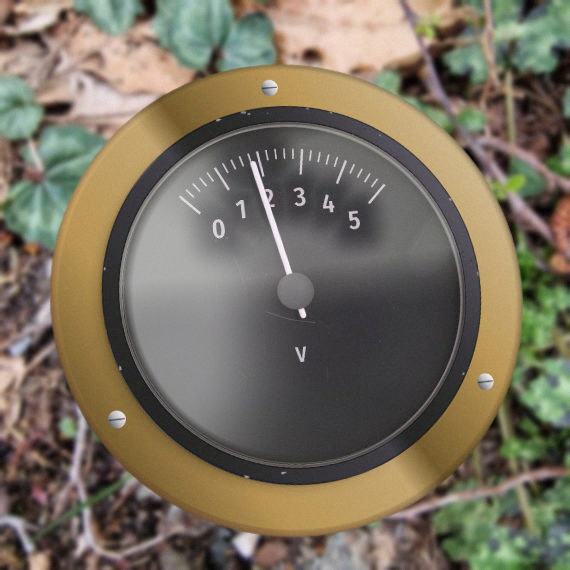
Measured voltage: 1.8 V
